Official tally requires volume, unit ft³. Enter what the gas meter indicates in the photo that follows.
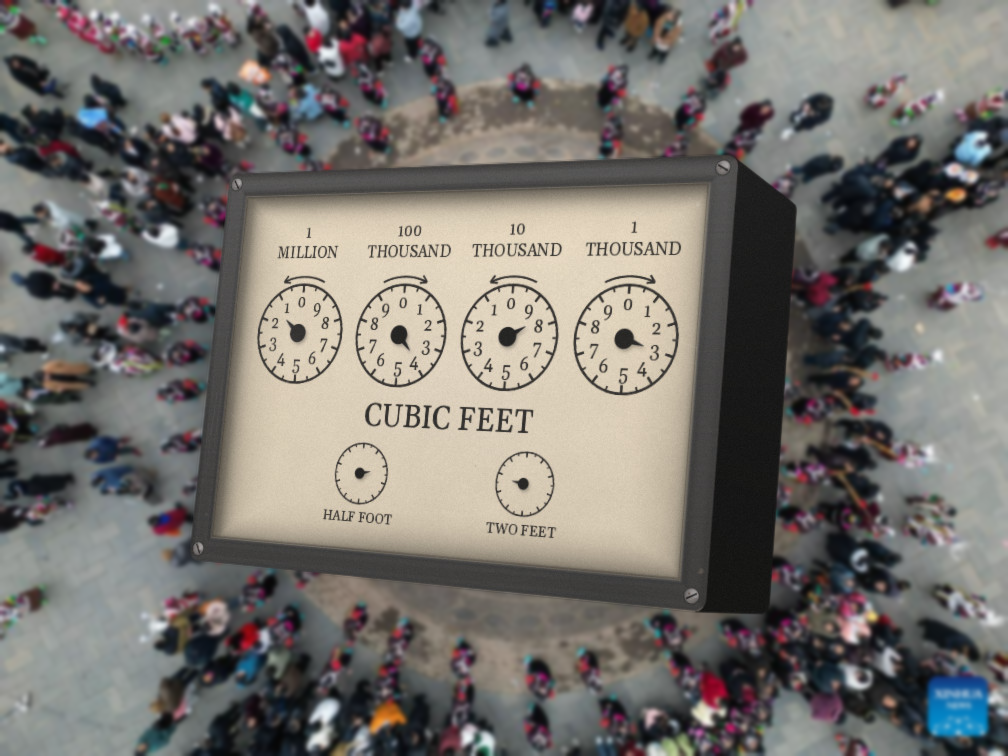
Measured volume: 138300 ft³
